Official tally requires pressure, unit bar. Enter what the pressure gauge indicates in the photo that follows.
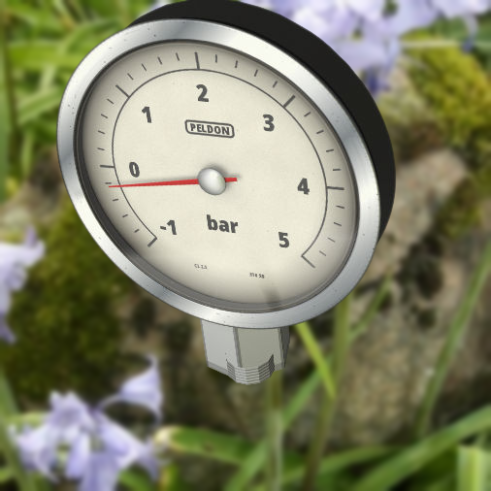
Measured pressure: -0.2 bar
